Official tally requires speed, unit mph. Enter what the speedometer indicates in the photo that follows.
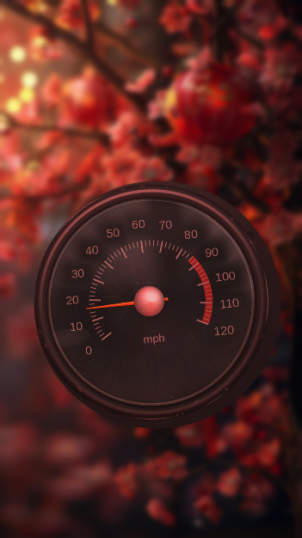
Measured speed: 16 mph
